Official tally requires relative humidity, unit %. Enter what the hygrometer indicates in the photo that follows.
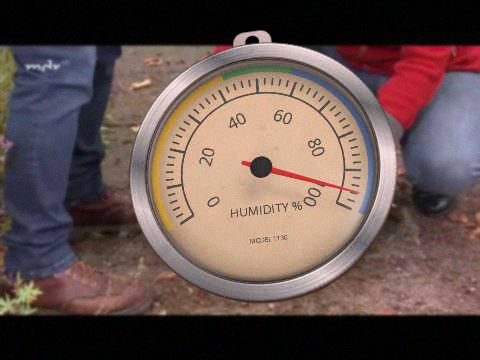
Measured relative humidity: 96 %
